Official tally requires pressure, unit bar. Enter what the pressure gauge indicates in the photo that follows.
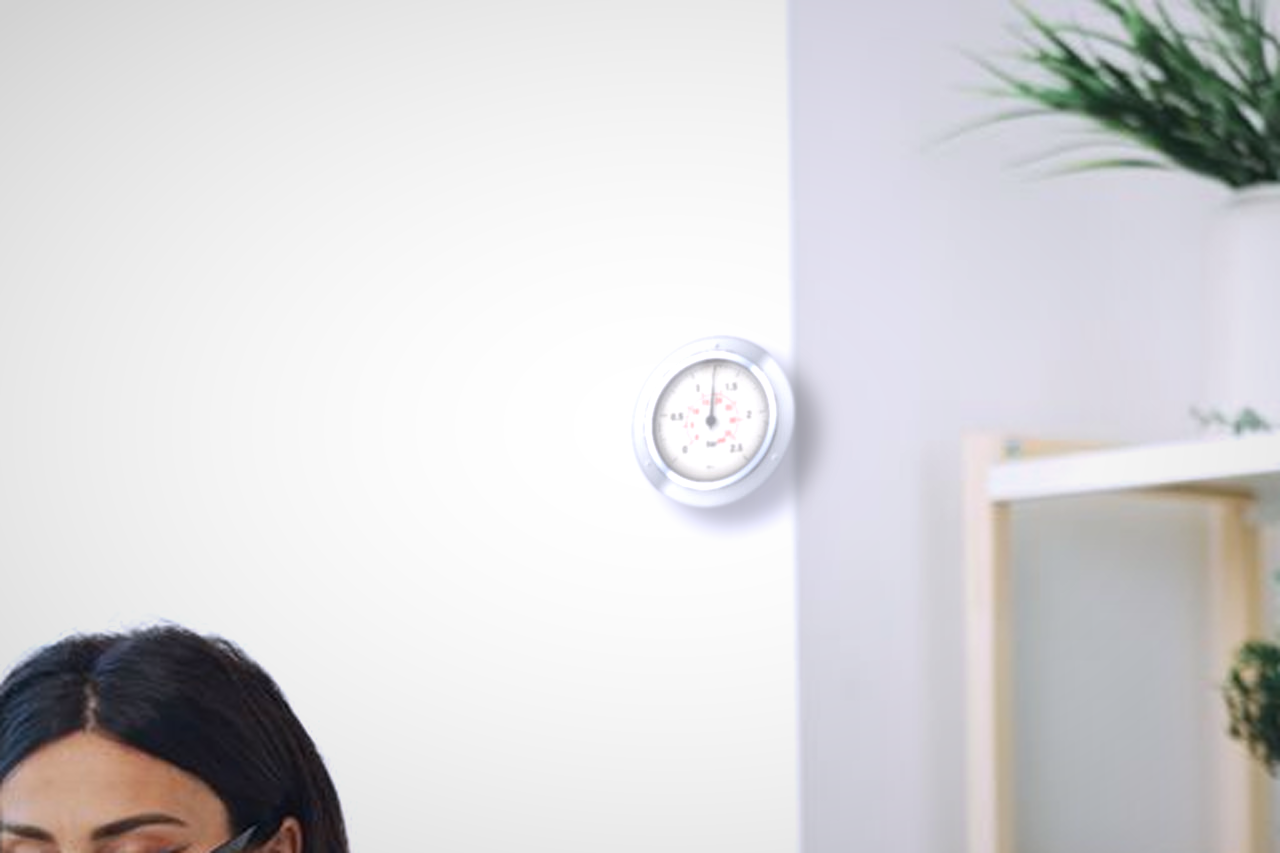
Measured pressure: 1.25 bar
